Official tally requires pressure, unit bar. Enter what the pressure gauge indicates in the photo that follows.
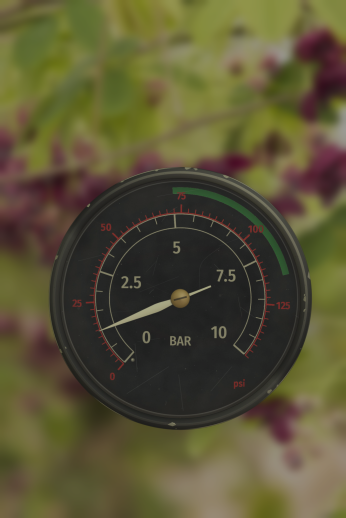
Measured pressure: 1 bar
